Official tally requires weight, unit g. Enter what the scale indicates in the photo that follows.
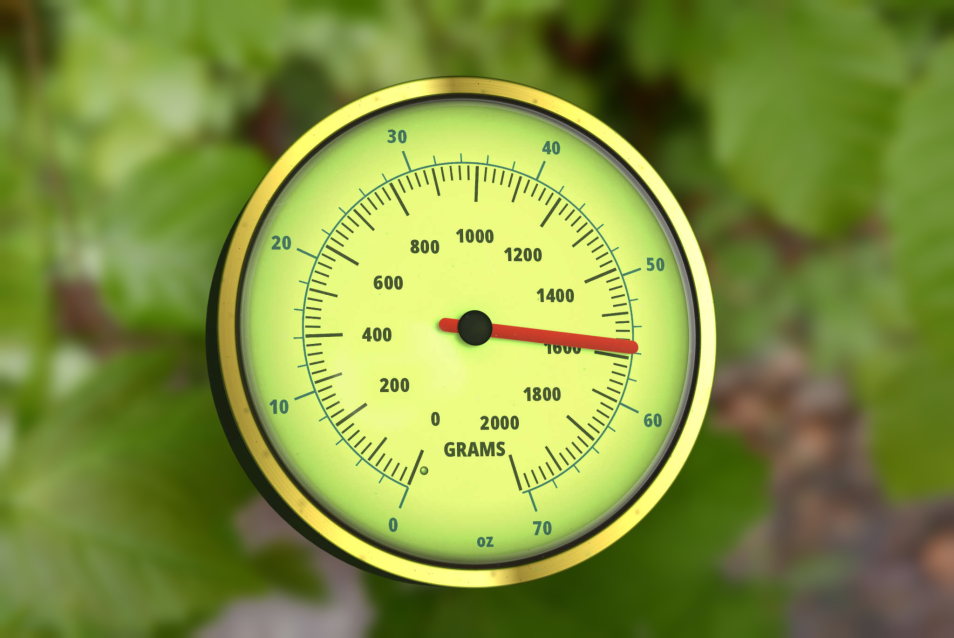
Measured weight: 1580 g
